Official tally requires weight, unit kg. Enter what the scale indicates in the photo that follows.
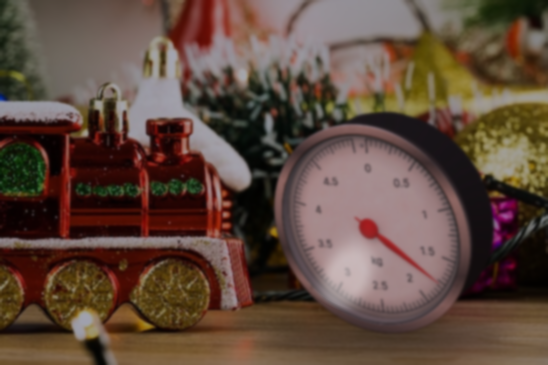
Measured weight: 1.75 kg
